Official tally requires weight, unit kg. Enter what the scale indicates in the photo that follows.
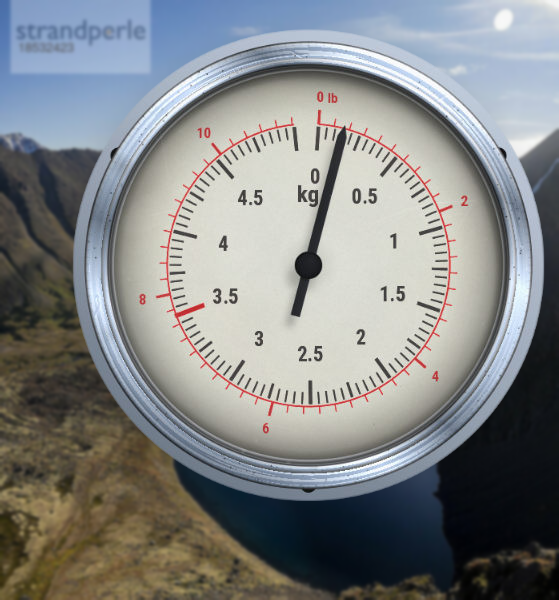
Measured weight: 0.15 kg
